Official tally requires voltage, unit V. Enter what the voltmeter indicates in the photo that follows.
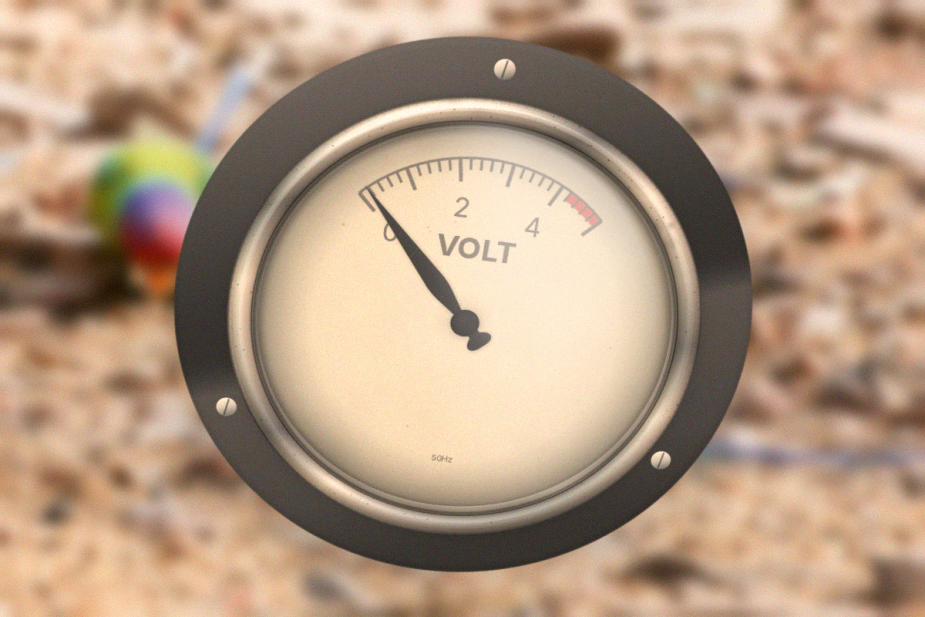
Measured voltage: 0.2 V
